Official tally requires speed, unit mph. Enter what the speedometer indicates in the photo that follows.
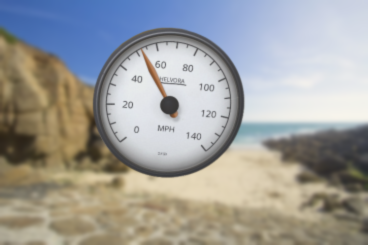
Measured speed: 52.5 mph
